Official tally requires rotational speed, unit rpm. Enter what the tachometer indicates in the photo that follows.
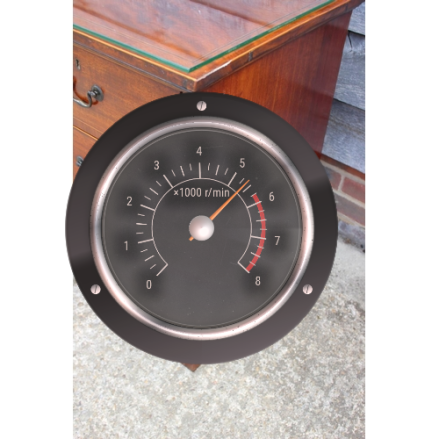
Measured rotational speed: 5375 rpm
